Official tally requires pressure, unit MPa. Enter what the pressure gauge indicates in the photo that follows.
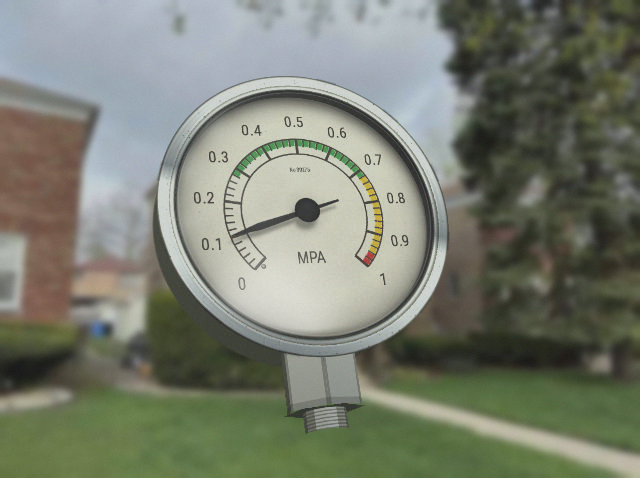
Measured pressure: 0.1 MPa
